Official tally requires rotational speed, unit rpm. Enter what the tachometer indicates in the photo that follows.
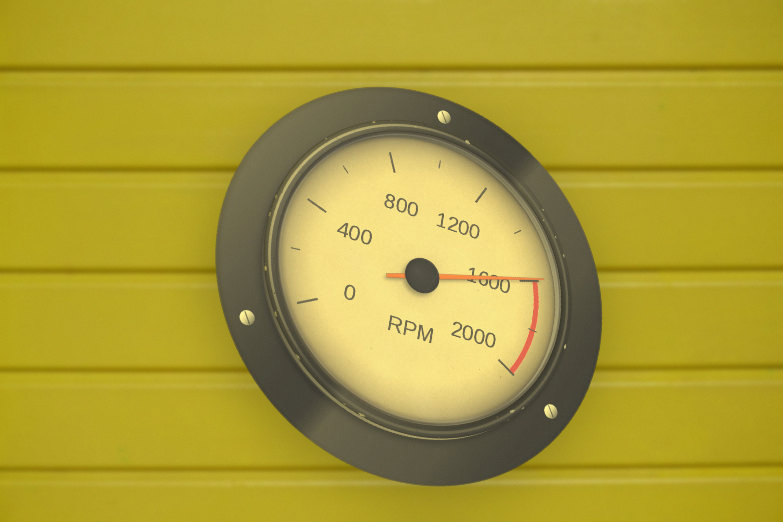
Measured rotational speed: 1600 rpm
